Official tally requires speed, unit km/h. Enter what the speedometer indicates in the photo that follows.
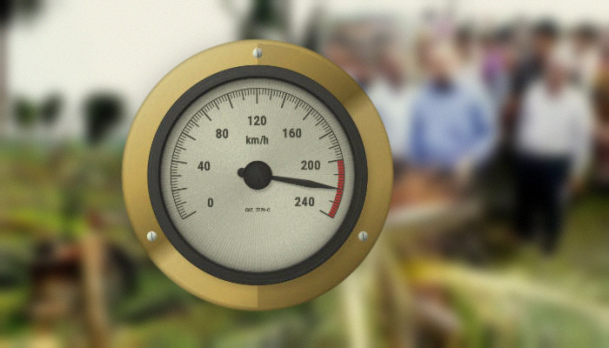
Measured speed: 220 km/h
